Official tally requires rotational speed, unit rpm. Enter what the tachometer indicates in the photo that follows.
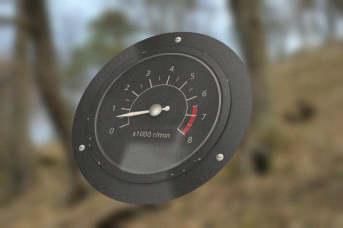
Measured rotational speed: 500 rpm
